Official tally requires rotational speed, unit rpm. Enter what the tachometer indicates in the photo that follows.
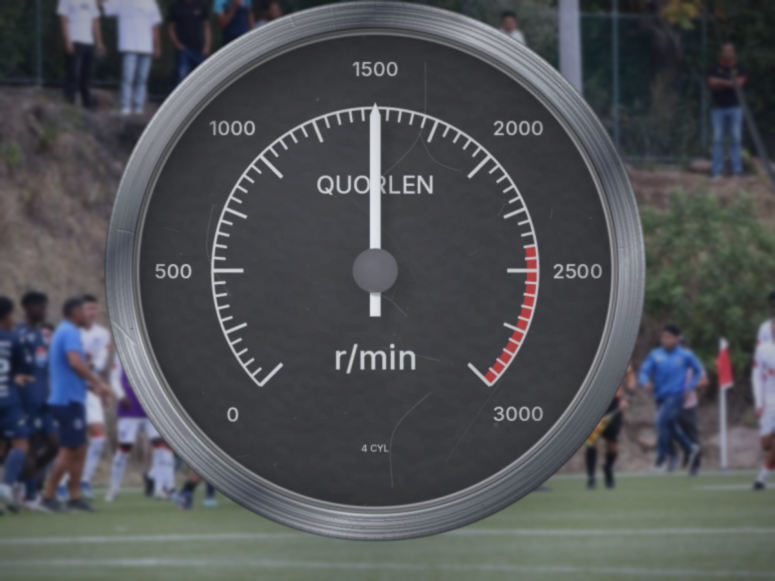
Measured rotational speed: 1500 rpm
